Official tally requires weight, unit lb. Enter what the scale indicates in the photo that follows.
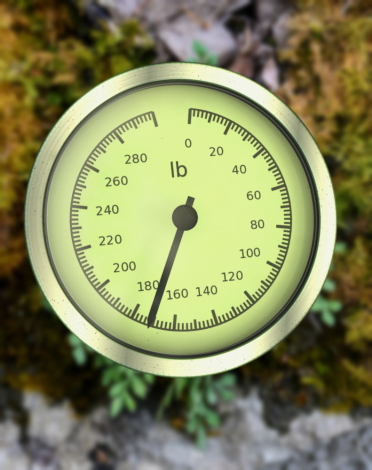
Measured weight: 172 lb
